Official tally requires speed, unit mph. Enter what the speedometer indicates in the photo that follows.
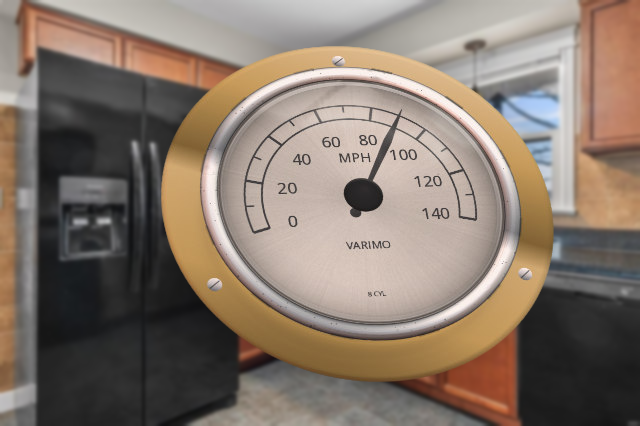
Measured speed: 90 mph
